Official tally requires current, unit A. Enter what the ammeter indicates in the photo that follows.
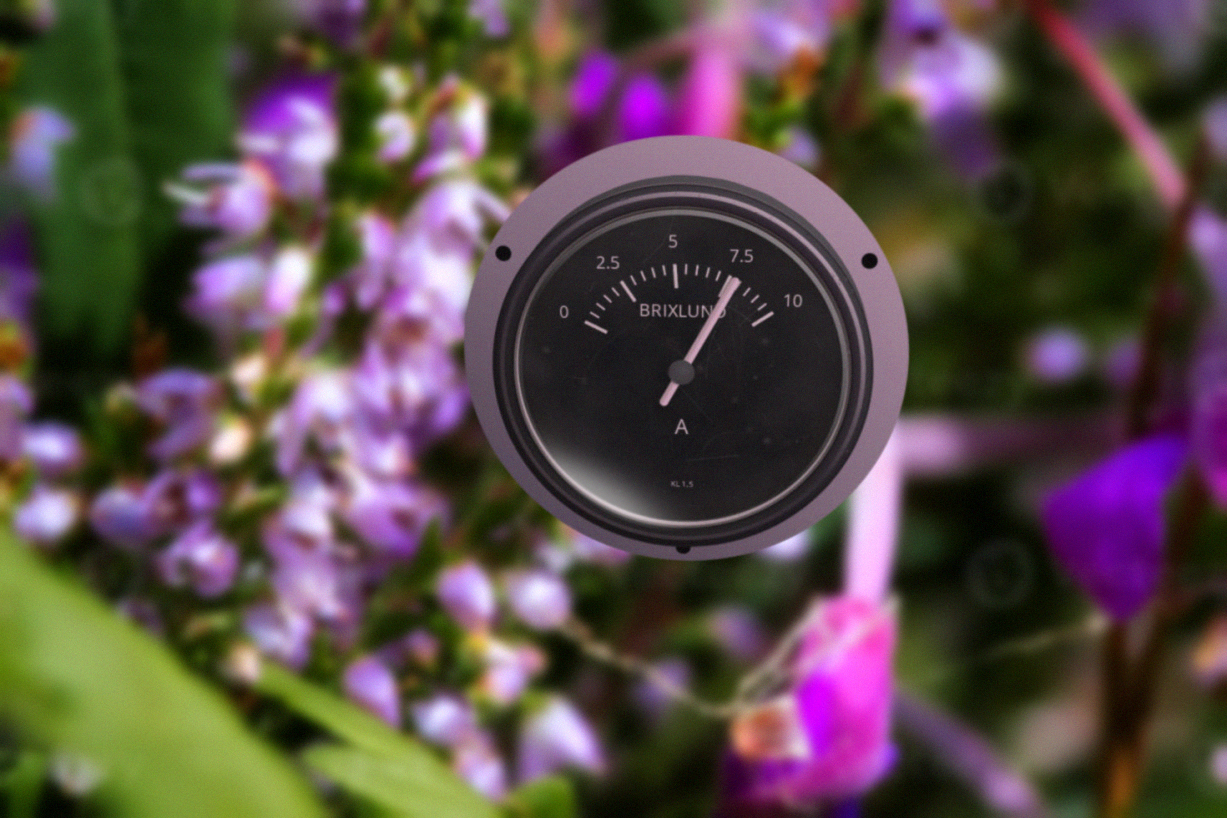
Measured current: 7.75 A
